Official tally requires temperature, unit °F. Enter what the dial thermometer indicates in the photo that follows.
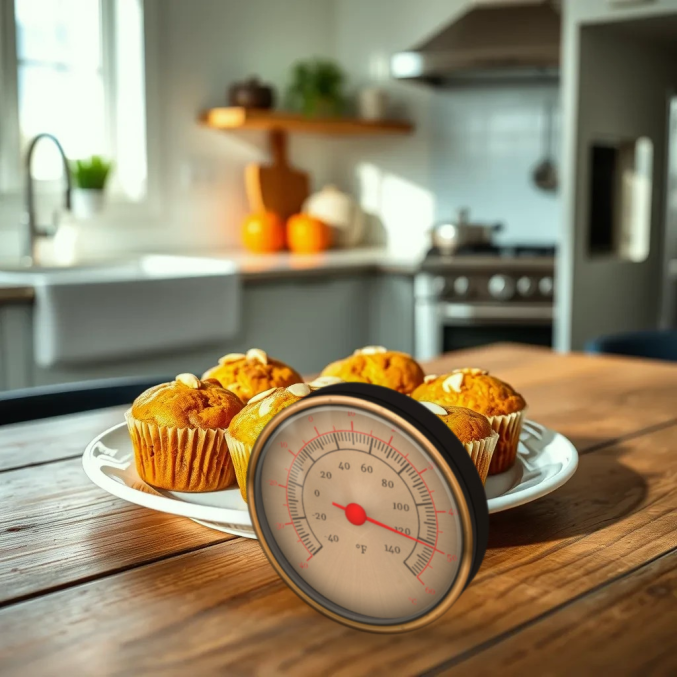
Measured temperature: 120 °F
